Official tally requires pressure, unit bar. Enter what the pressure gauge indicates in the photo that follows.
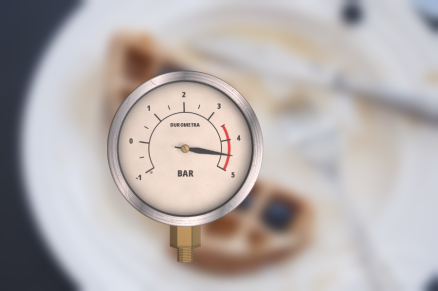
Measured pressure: 4.5 bar
